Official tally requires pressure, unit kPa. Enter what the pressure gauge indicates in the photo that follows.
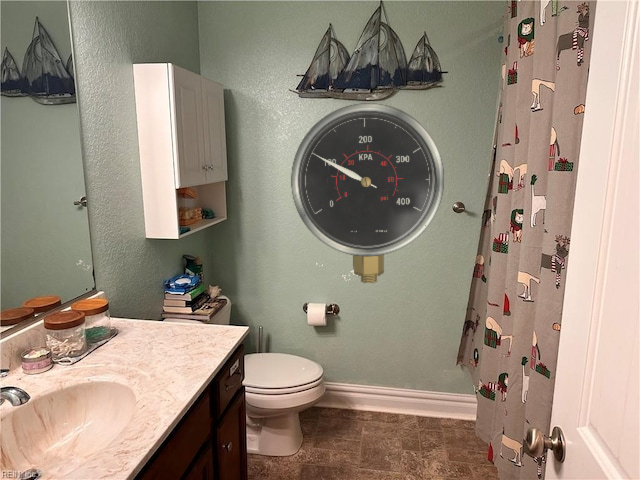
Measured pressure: 100 kPa
